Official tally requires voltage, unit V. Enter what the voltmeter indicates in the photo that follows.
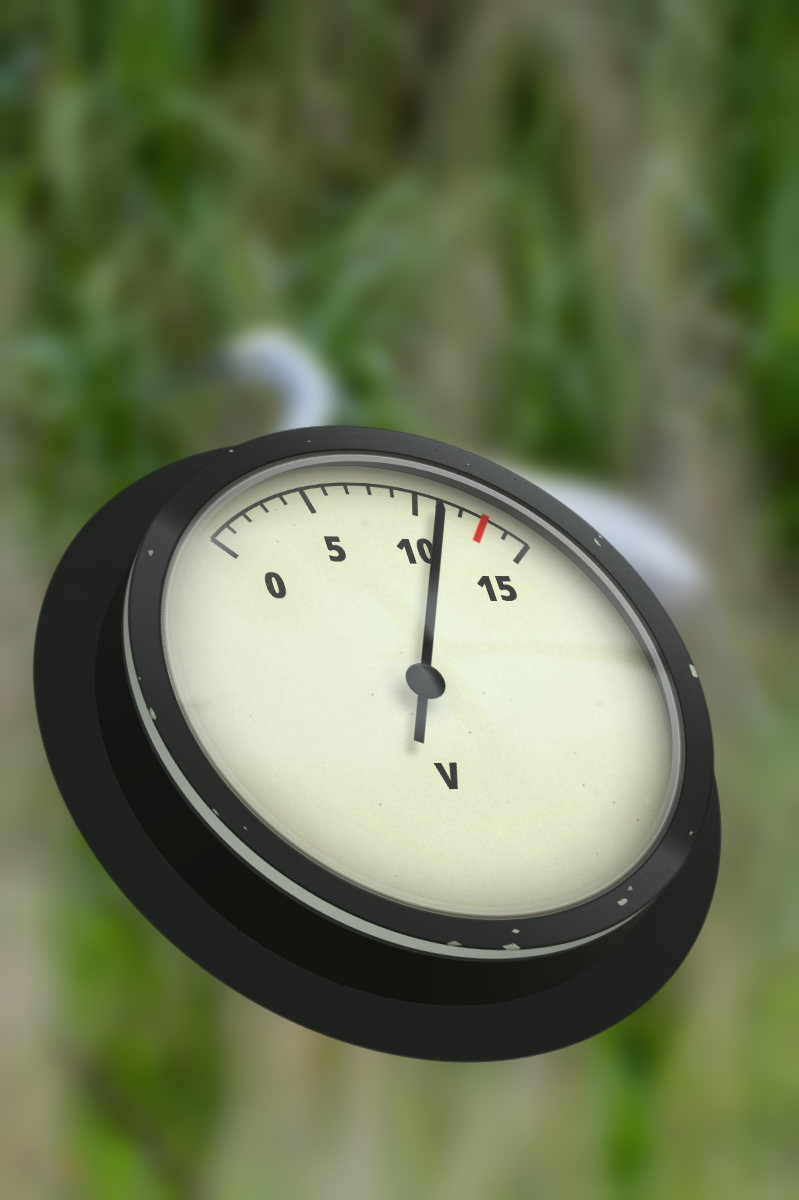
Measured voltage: 11 V
